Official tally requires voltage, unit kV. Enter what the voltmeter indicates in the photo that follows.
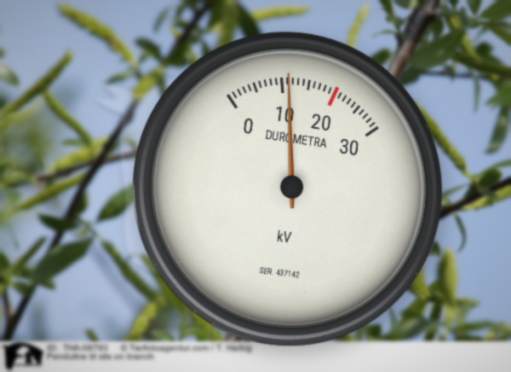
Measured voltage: 11 kV
